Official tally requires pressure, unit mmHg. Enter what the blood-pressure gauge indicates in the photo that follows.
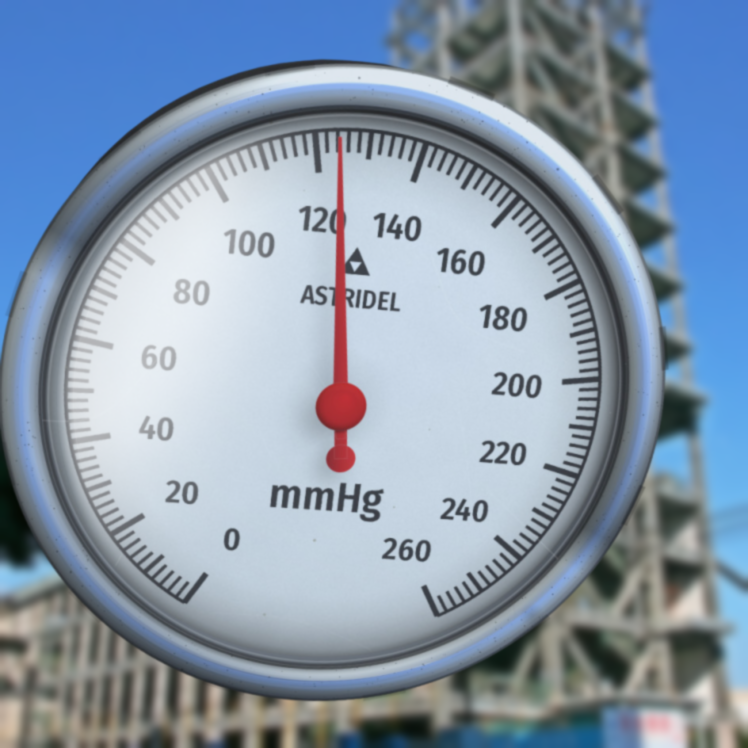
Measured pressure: 124 mmHg
